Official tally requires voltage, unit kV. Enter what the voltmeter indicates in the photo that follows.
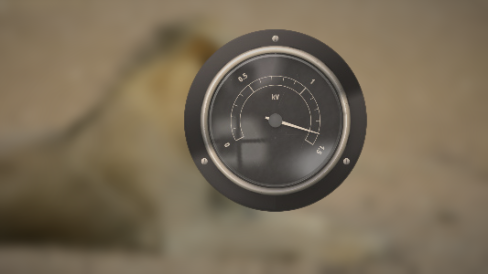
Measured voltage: 1.4 kV
